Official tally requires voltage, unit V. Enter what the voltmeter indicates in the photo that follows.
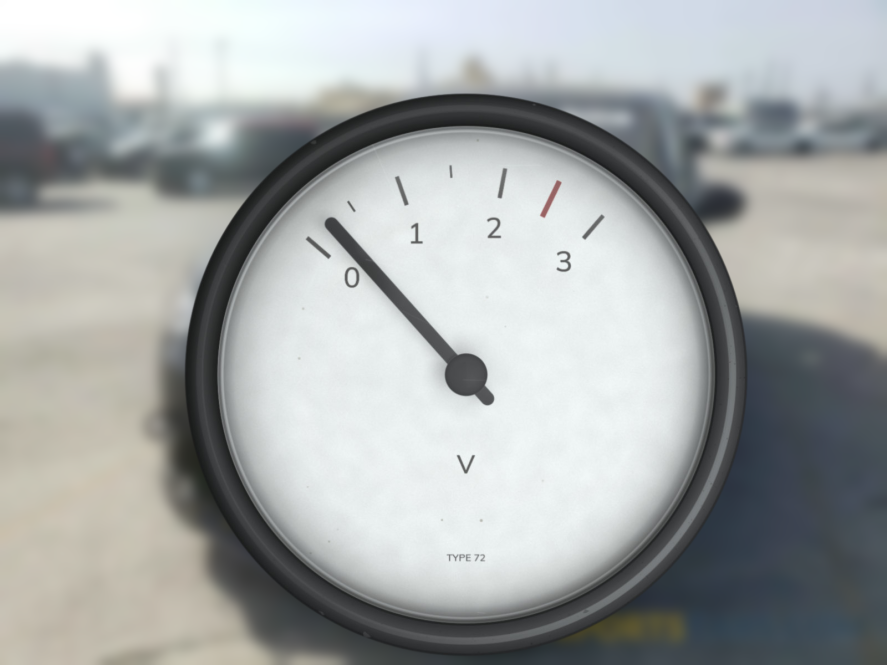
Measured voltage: 0.25 V
